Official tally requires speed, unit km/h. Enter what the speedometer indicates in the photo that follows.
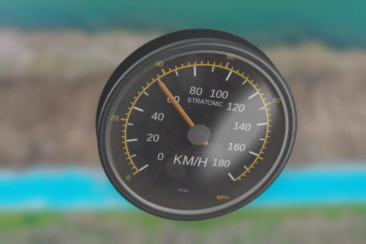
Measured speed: 60 km/h
